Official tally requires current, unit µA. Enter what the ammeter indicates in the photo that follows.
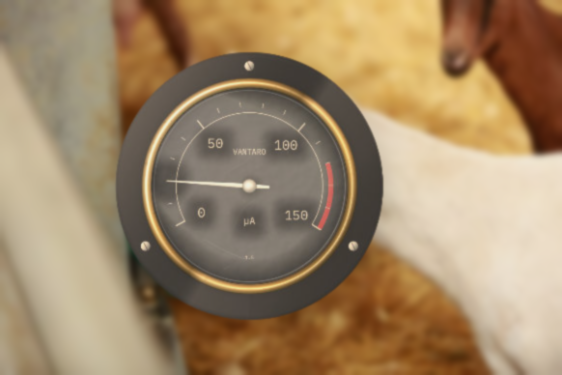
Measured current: 20 µA
